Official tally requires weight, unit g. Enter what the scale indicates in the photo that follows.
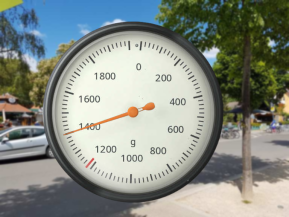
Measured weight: 1400 g
